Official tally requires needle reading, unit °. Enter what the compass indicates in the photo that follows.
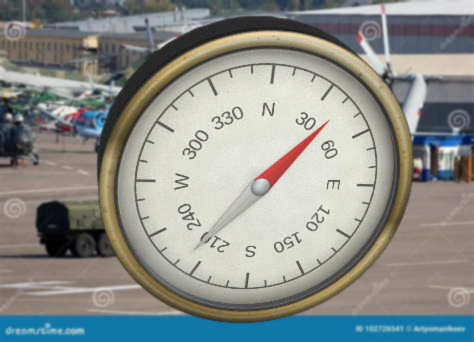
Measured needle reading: 40 °
